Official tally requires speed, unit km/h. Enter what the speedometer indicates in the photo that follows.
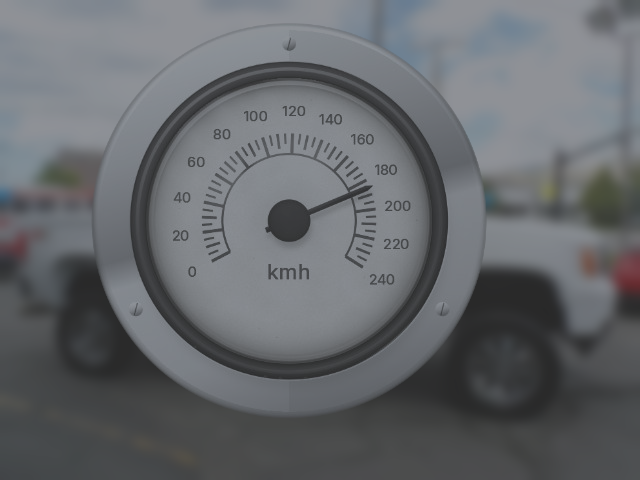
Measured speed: 185 km/h
